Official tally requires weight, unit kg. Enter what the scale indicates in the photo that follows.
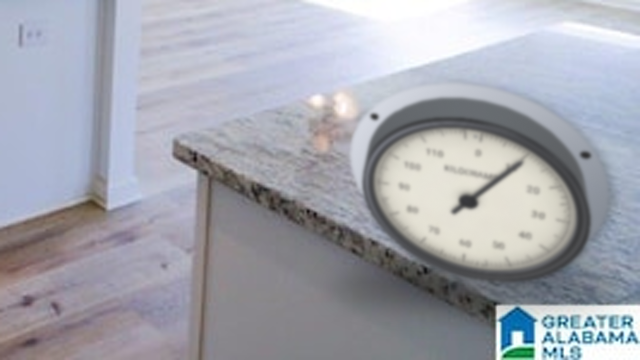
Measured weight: 10 kg
